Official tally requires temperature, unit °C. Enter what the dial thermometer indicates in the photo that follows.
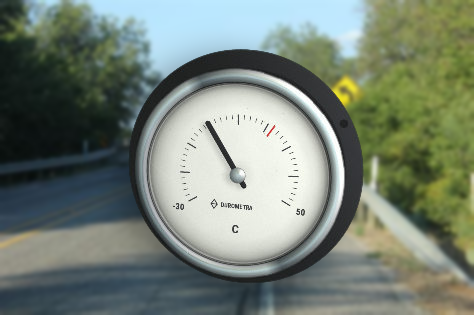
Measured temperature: 0 °C
